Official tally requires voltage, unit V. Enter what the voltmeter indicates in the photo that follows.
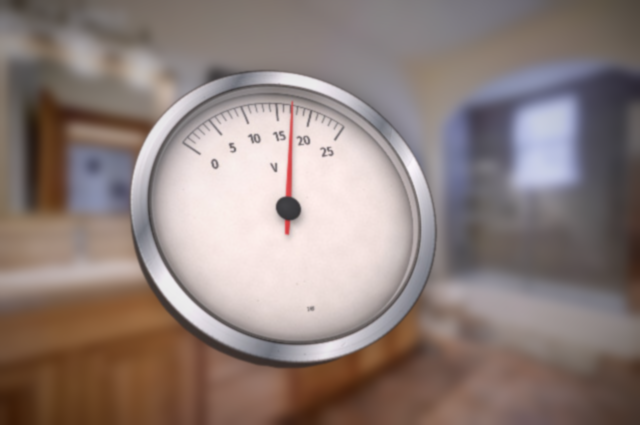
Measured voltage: 17 V
